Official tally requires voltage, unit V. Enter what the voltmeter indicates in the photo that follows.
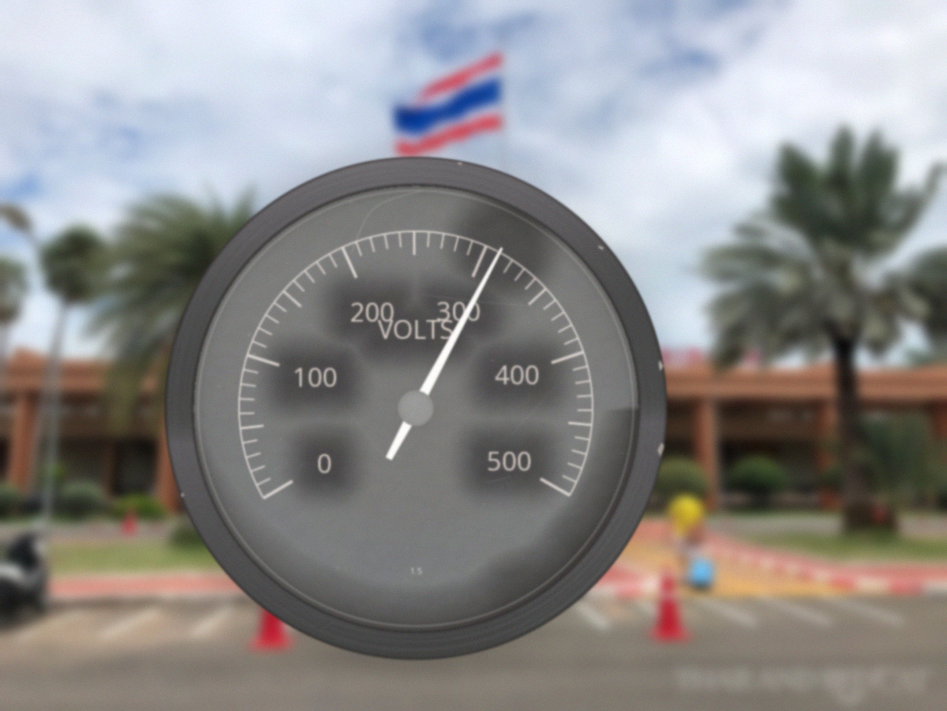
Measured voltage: 310 V
